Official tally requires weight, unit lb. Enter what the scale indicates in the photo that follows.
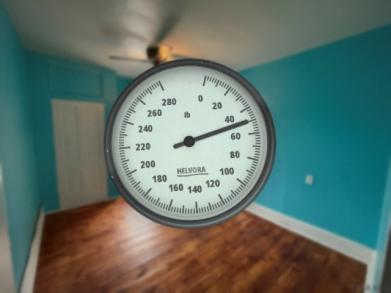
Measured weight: 50 lb
